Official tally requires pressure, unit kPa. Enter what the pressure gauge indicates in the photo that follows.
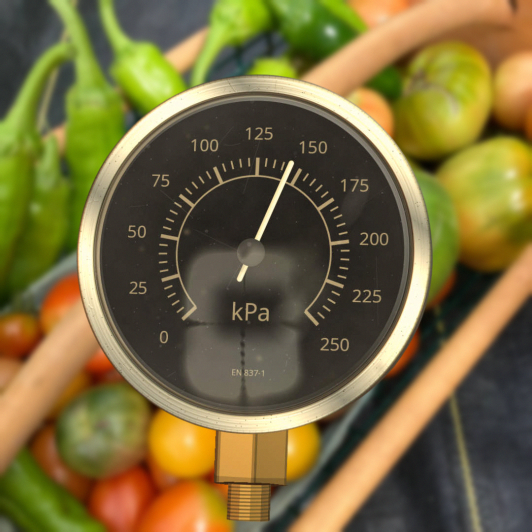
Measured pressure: 145 kPa
